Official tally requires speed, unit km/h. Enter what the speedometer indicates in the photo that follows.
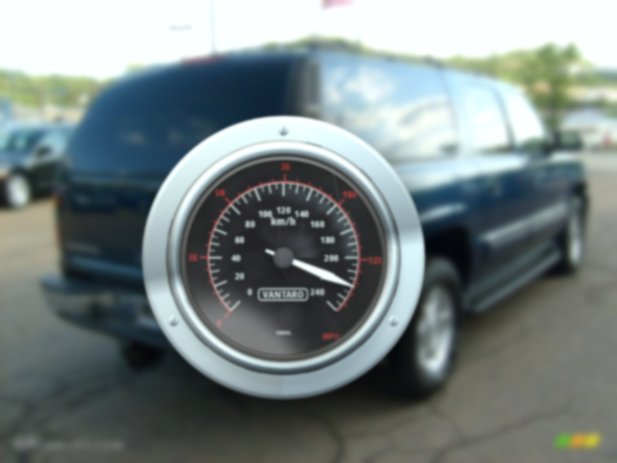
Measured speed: 220 km/h
